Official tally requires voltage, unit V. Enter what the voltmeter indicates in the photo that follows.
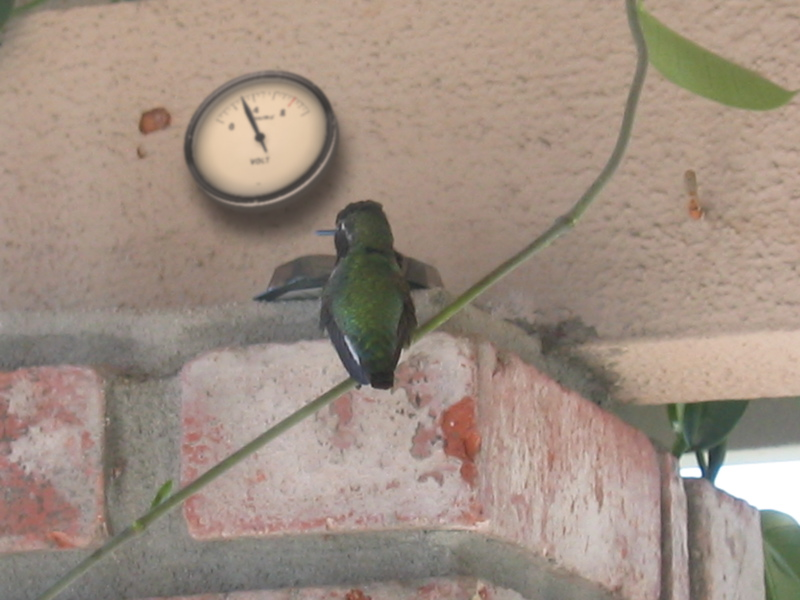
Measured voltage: 3 V
